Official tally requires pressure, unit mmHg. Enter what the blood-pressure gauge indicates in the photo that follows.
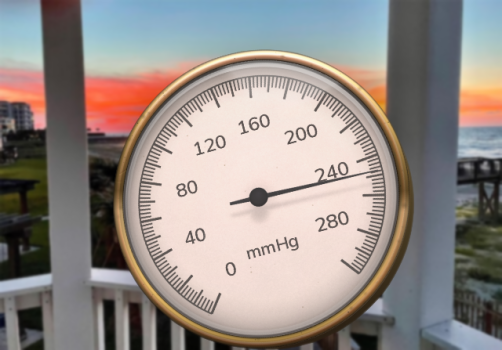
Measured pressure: 248 mmHg
